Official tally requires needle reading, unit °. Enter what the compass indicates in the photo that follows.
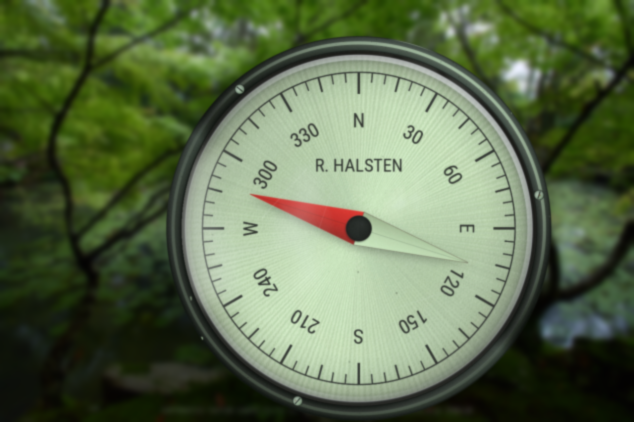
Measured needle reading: 287.5 °
